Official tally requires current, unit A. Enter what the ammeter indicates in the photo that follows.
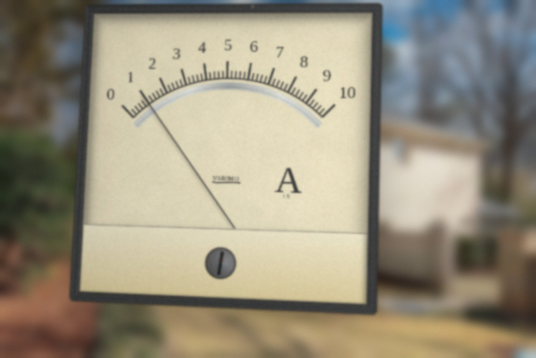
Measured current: 1 A
